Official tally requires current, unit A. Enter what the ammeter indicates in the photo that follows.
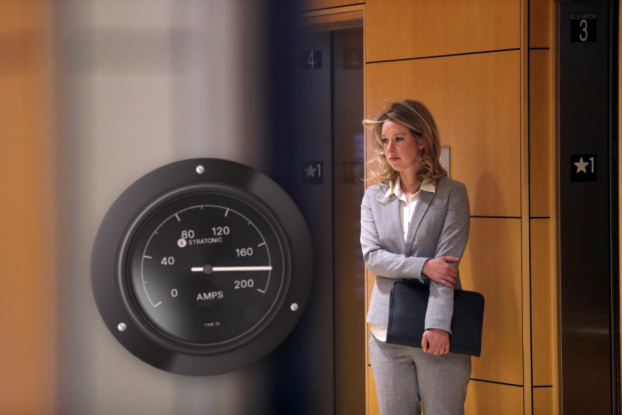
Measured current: 180 A
